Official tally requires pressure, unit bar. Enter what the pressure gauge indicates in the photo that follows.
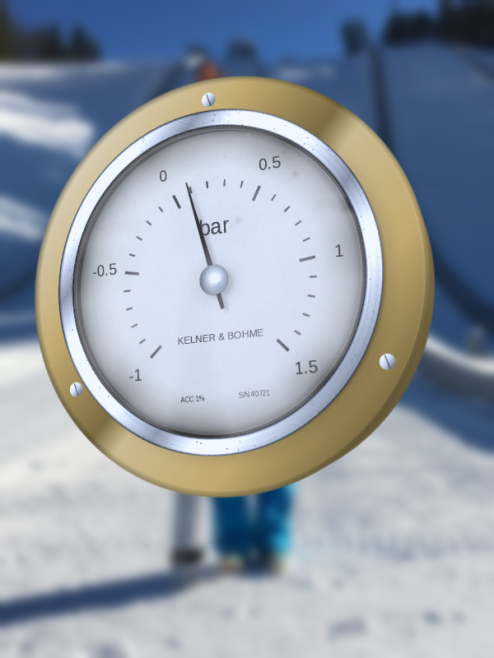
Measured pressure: 0.1 bar
